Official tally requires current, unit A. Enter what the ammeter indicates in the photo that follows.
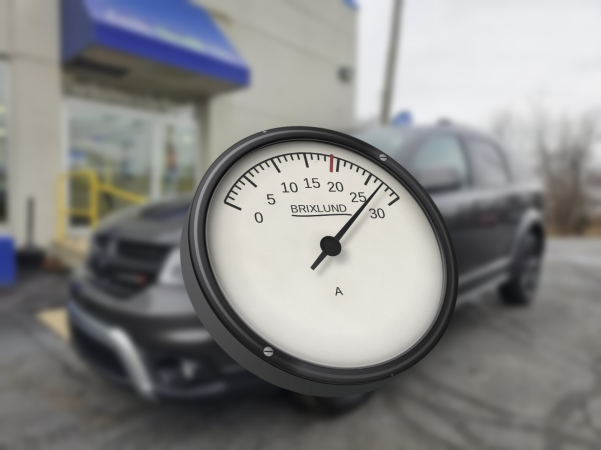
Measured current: 27 A
